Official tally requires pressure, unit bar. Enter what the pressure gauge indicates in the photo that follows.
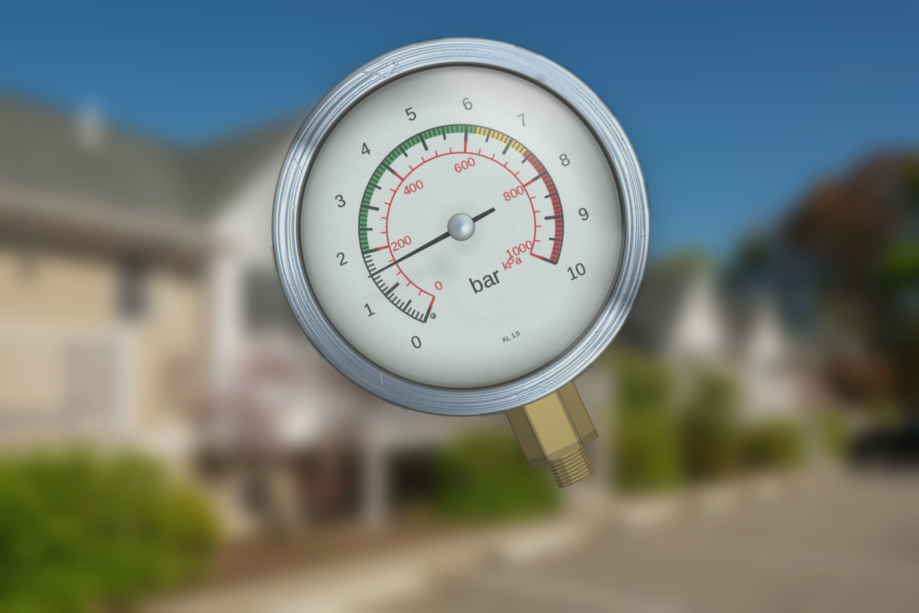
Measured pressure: 1.5 bar
